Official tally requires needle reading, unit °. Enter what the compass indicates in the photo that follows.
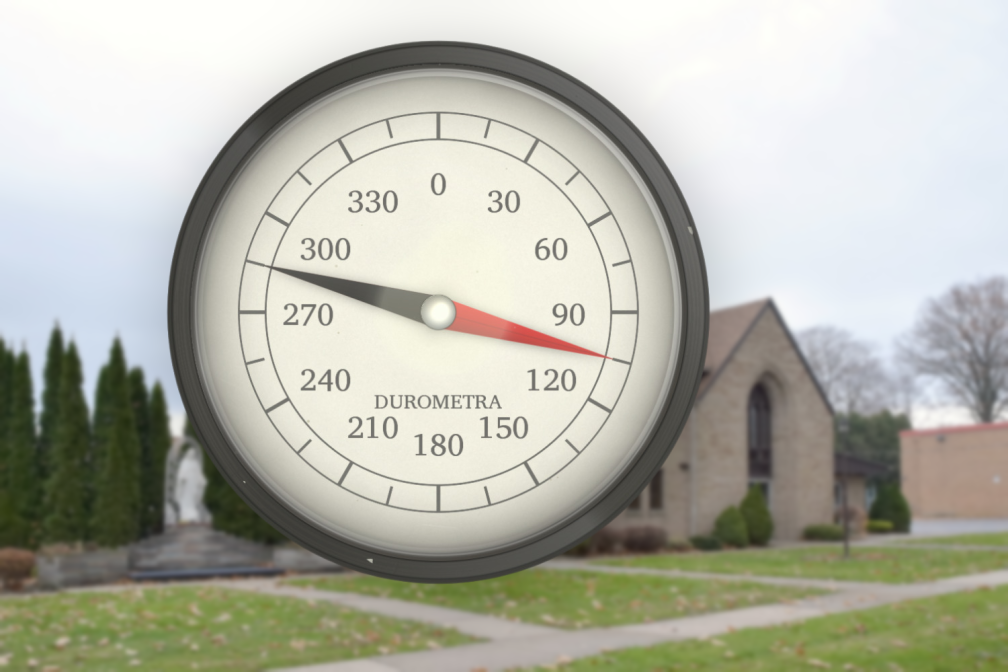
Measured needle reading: 105 °
